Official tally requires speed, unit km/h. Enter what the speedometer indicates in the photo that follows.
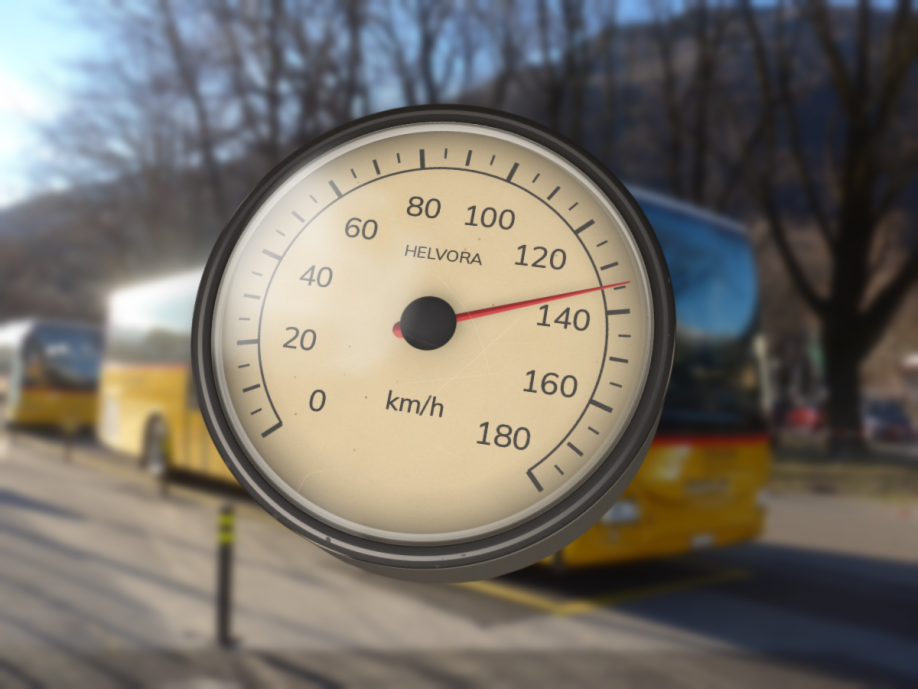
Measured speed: 135 km/h
